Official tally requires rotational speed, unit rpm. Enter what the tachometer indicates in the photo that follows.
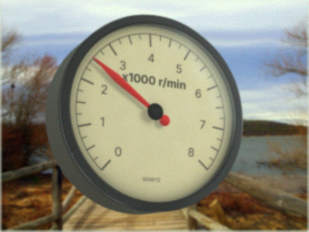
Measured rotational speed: 2500 rpm
